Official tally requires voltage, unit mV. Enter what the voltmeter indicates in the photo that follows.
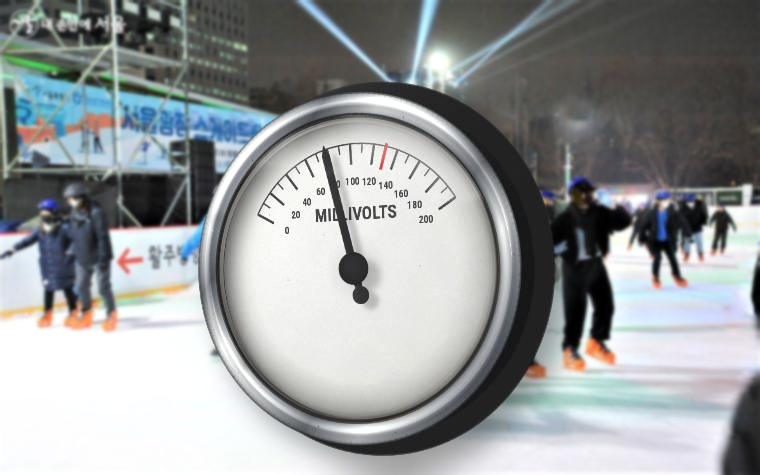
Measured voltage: 80 mV
